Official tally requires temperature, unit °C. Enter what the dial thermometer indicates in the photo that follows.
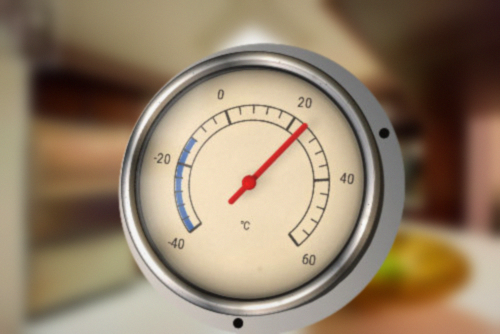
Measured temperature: 24 °C
